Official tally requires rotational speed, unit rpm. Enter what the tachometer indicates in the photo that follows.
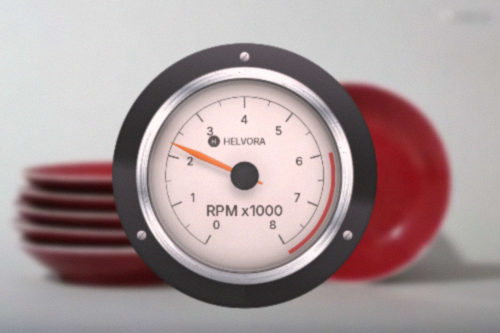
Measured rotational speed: 2250 rpm
